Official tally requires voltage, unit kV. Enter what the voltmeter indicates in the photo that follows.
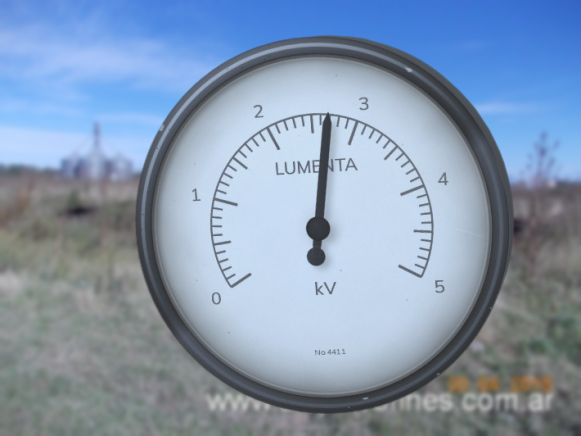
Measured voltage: 2.7 kV
